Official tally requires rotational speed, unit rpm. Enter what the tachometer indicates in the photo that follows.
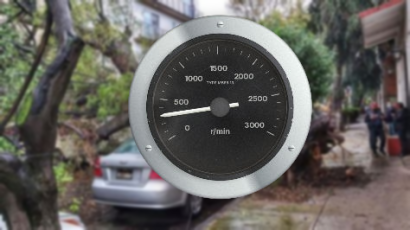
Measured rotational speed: 300 rpm
